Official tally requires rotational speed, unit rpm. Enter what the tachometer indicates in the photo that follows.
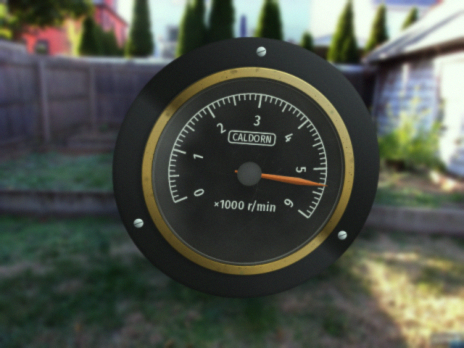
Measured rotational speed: 5300 rpm
